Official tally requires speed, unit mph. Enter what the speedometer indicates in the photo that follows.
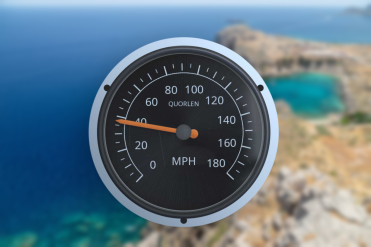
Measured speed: 37.5 mph
